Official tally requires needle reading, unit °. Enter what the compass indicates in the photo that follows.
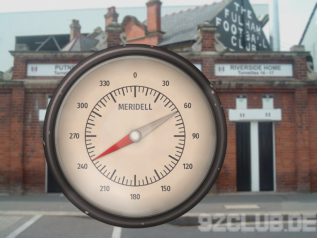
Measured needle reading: 240 °
